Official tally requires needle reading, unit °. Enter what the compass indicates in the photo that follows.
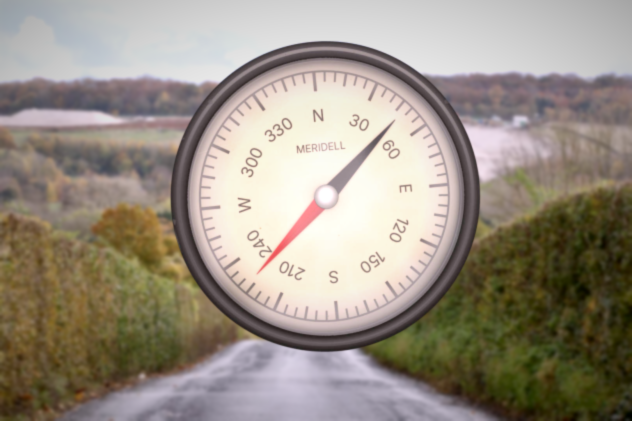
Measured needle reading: 227.5 °
